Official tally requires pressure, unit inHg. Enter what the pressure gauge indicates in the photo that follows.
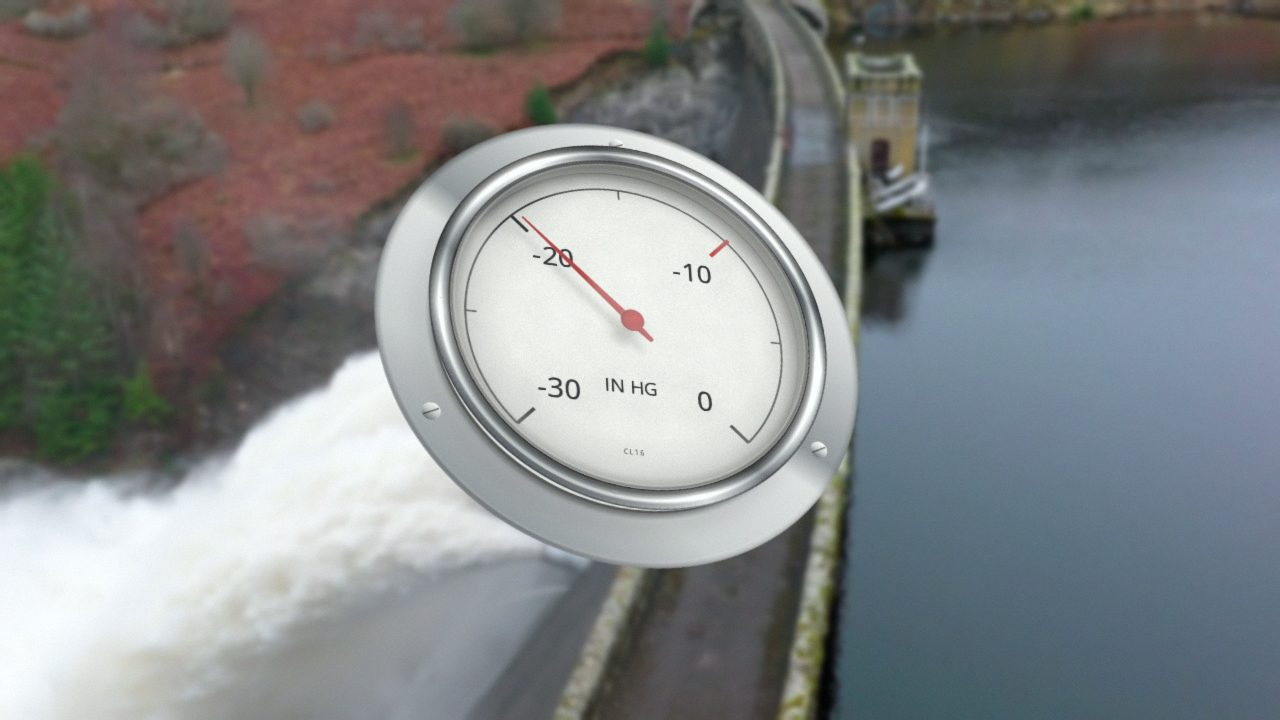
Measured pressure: -20 inHg
